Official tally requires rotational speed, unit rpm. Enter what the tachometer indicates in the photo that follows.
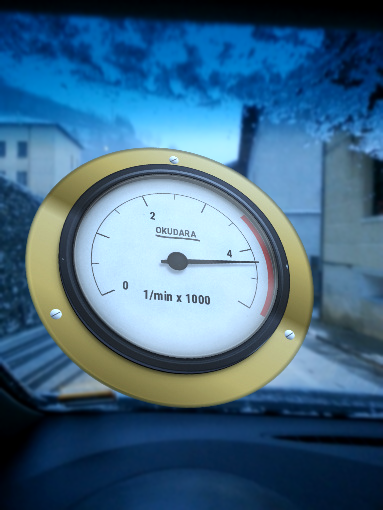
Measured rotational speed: 4250 rpm
